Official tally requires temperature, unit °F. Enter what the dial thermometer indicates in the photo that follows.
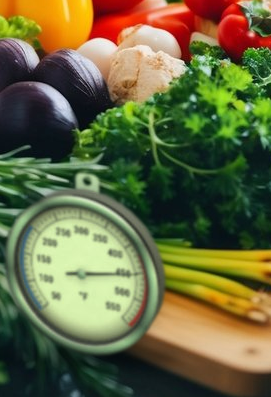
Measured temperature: 450 °F
